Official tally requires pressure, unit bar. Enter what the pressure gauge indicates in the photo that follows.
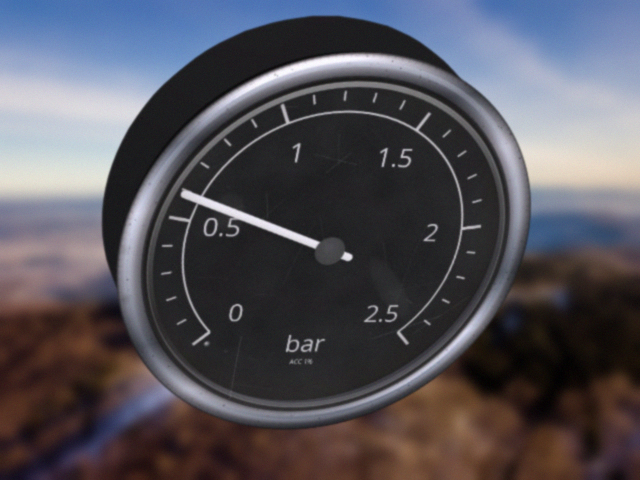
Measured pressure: 0.6 bar
